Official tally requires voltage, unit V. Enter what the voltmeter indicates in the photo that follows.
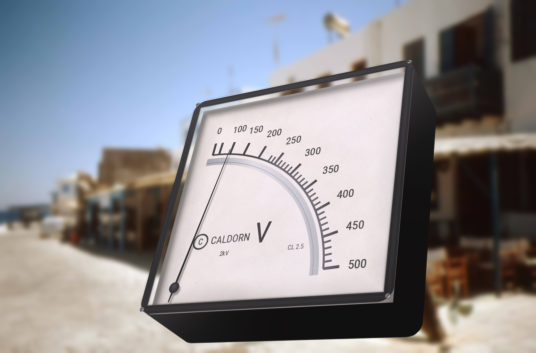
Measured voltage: 100 V
